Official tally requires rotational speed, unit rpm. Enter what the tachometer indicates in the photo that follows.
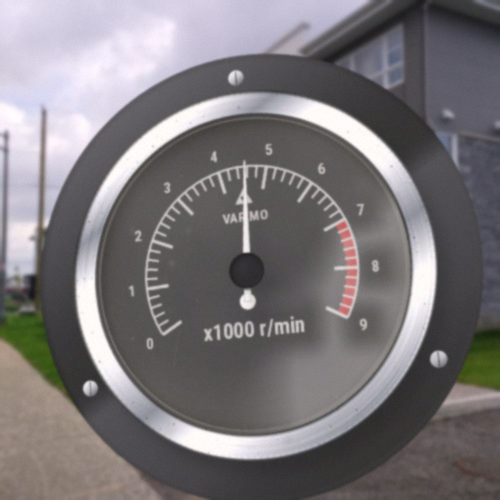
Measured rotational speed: 4600 rpm
